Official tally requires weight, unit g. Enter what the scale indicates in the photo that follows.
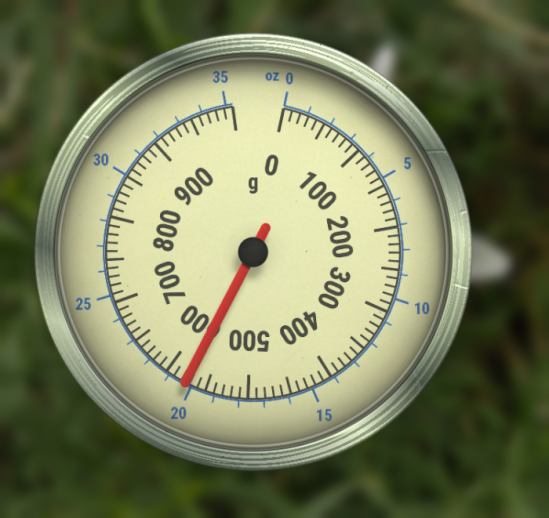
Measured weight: 575 g
